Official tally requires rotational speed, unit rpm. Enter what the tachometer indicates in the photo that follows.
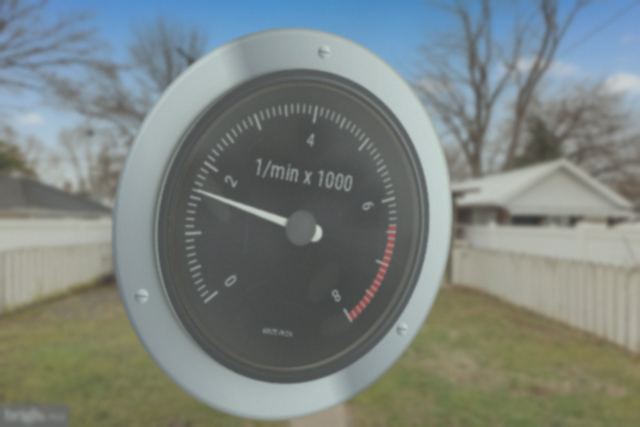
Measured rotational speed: 1600 rpm
